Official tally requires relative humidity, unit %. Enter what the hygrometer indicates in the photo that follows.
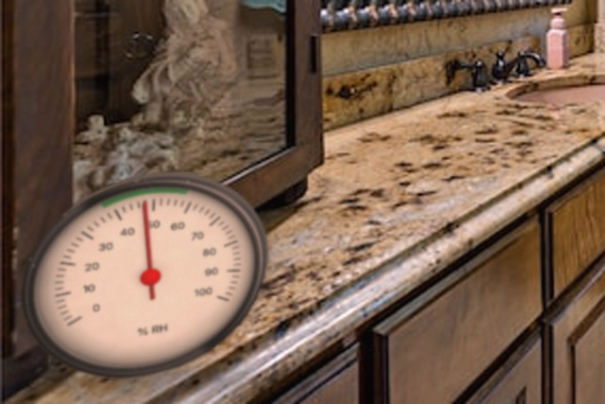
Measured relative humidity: 48 %
